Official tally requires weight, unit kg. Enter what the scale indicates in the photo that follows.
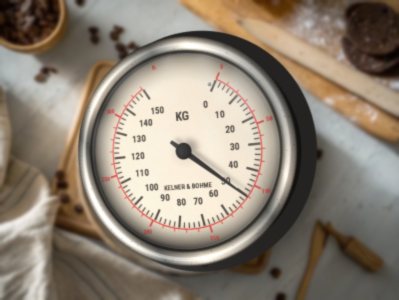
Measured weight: 50 kg
